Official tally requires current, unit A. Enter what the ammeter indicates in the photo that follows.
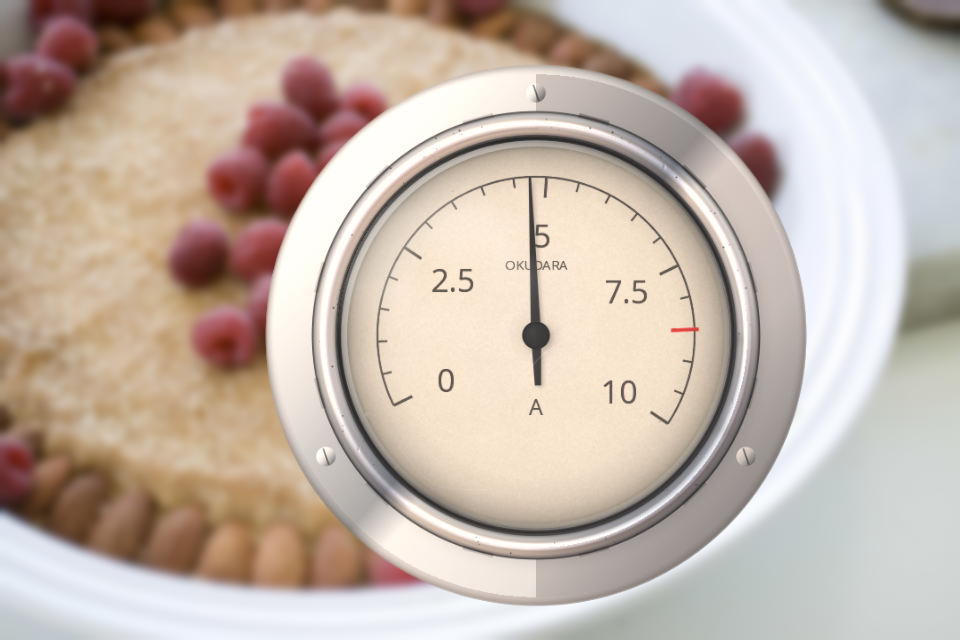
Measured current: 4.75 A
